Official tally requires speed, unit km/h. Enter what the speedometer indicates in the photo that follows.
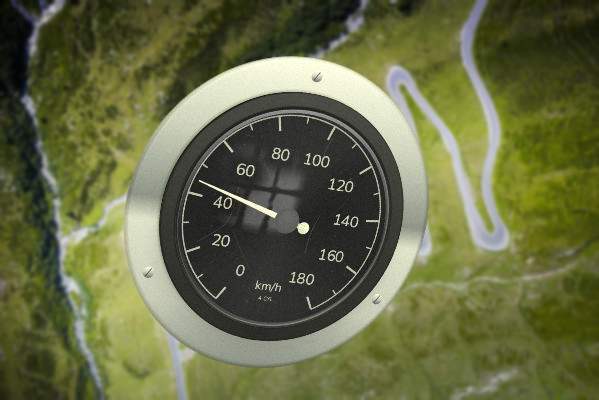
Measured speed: 45 km/h
